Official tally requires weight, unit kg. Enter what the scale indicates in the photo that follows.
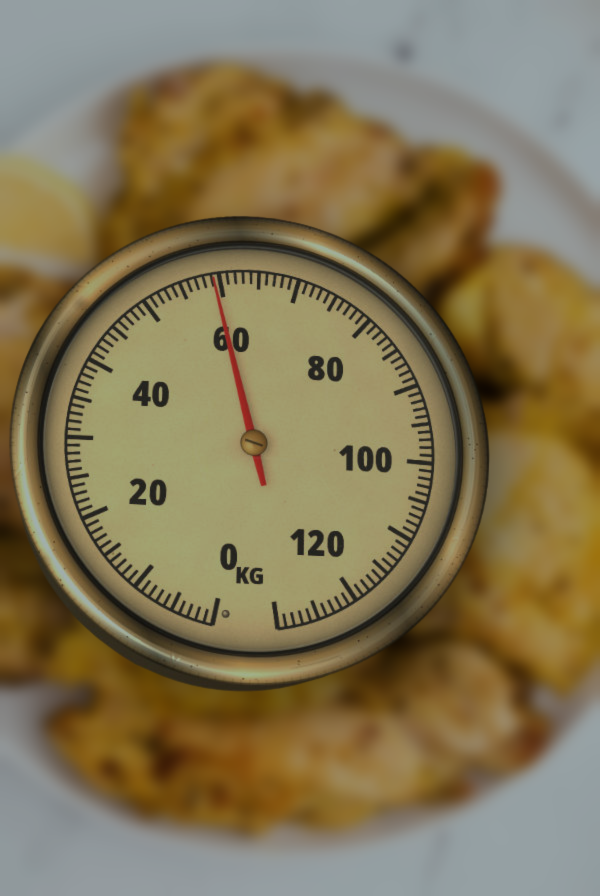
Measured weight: 59 kg
